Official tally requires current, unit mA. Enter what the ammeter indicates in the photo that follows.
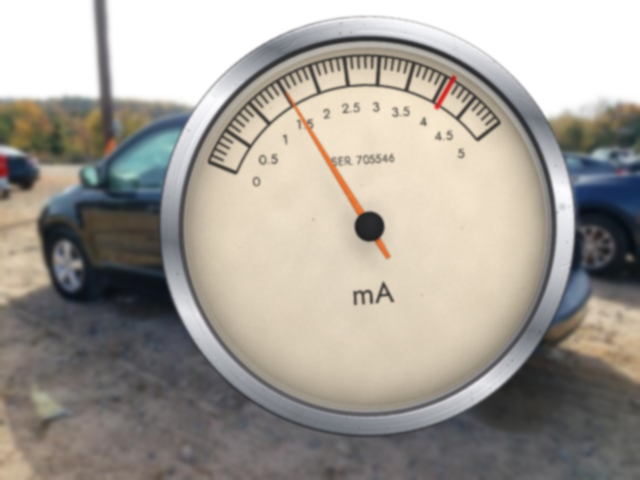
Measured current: 1.5 mA
